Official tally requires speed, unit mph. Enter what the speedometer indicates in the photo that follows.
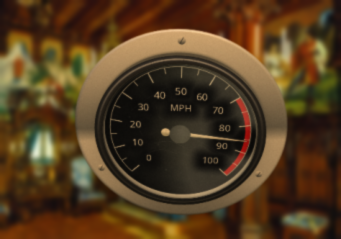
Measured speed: 85 mph
